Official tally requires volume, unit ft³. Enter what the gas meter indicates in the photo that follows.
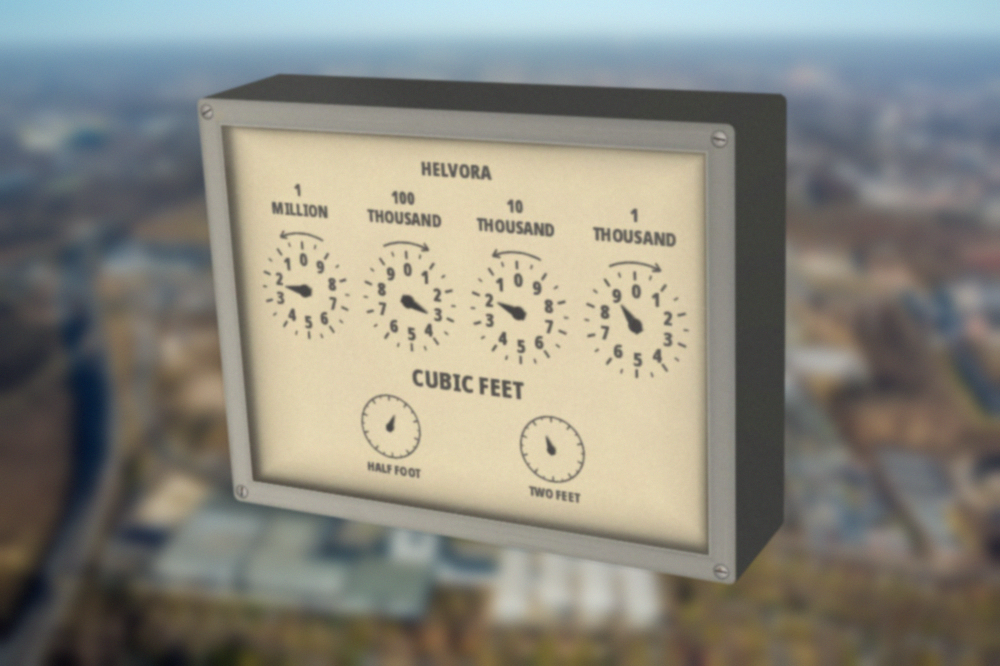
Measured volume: 231900 ft³
